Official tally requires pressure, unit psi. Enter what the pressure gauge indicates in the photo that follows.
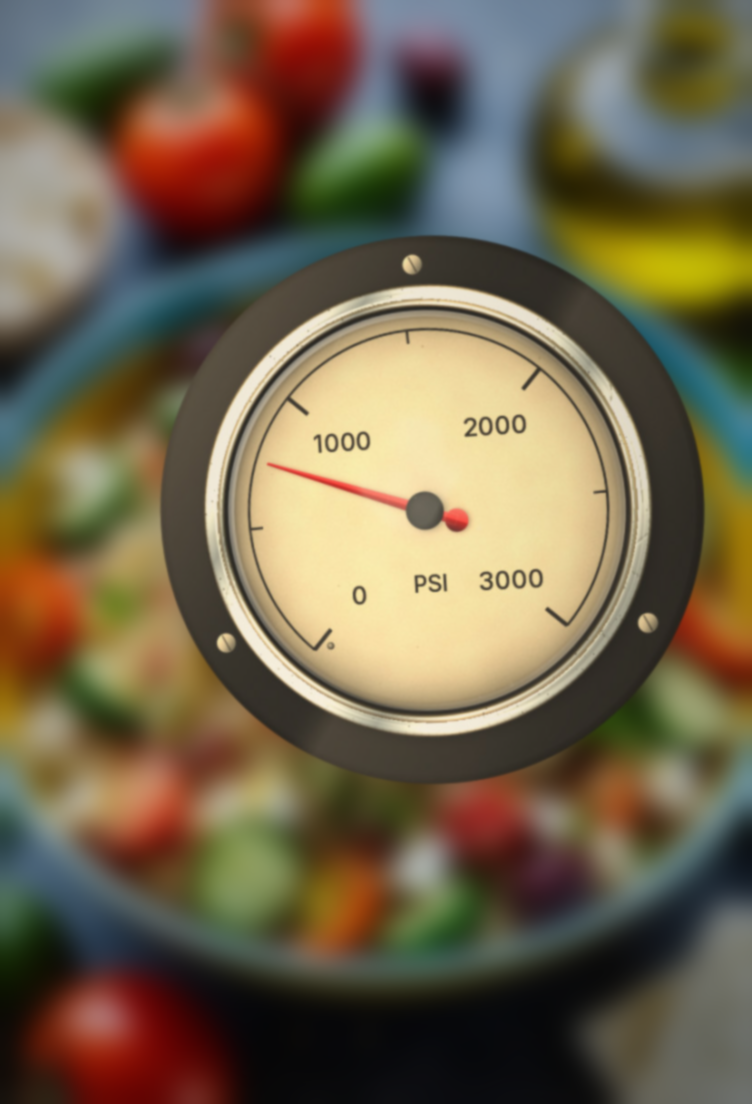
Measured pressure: 750 psi
